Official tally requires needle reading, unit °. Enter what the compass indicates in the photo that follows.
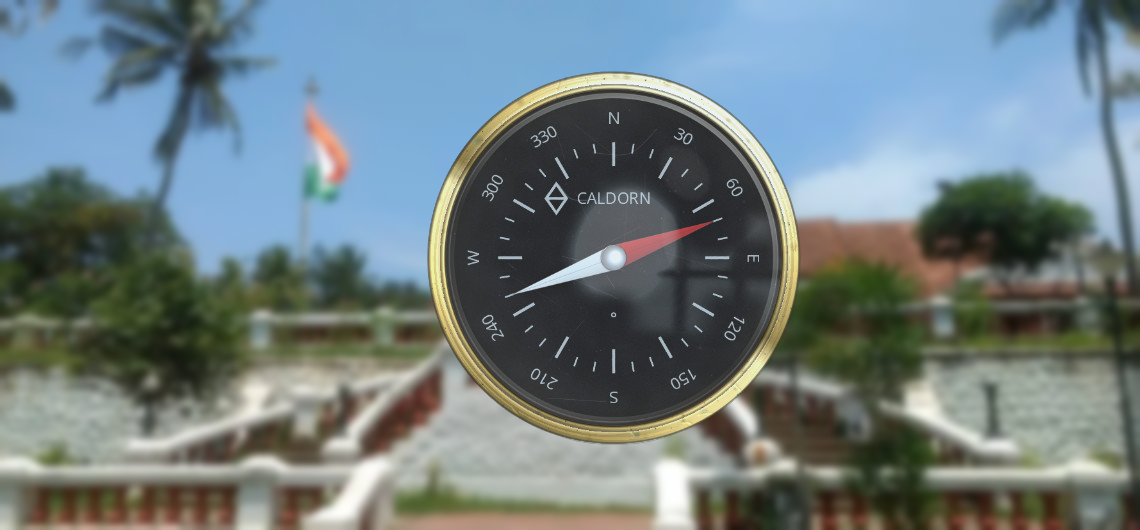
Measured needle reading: 70 °
